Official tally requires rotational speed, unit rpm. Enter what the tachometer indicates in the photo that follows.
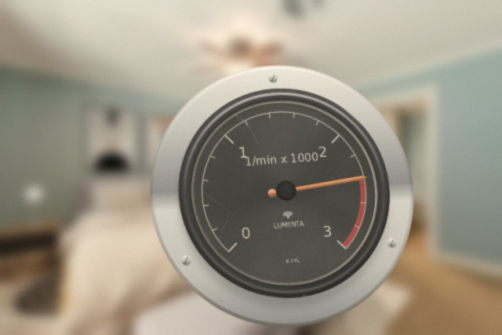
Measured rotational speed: 2400 rpm
